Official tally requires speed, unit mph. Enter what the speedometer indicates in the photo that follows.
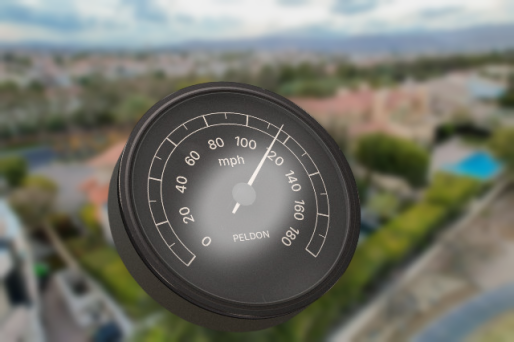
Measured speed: 115 mph
